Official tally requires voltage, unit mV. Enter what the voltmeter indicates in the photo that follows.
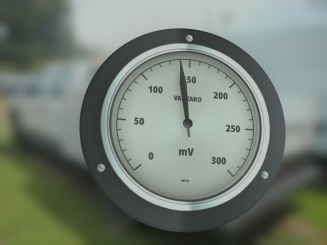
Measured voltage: 140 mV
